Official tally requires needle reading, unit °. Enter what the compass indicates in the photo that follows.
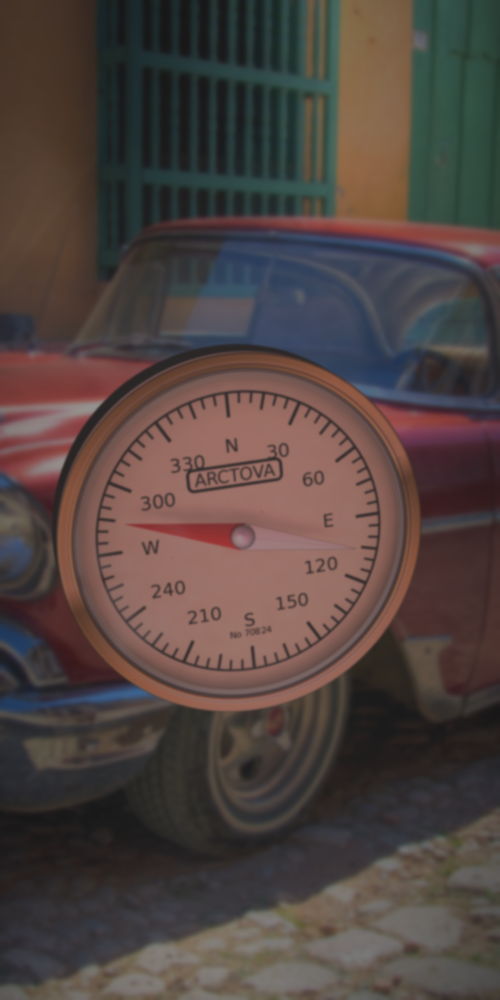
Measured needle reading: 285 °
